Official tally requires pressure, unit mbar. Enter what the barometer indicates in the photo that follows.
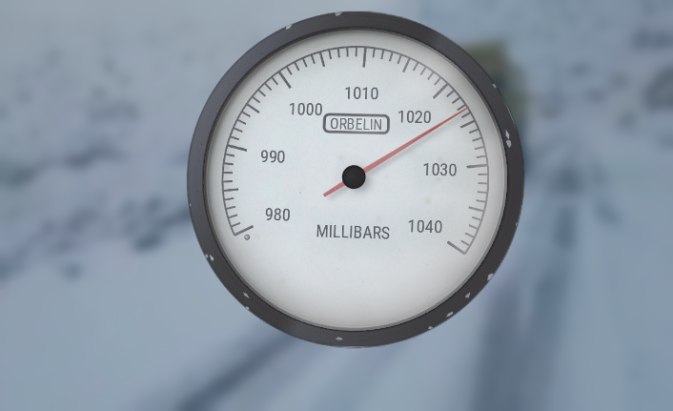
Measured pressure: 1023.5 mbar
